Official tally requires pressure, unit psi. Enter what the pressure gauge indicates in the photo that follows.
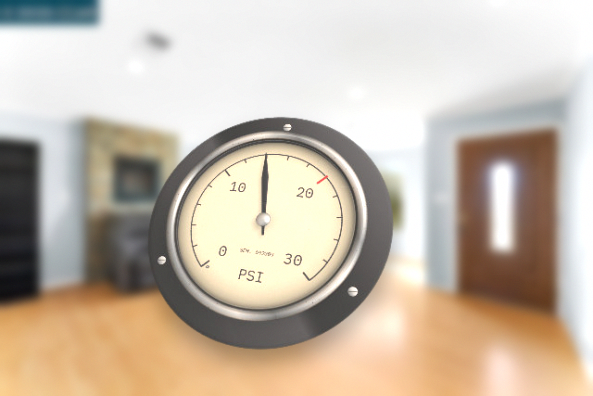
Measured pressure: 14 psi
